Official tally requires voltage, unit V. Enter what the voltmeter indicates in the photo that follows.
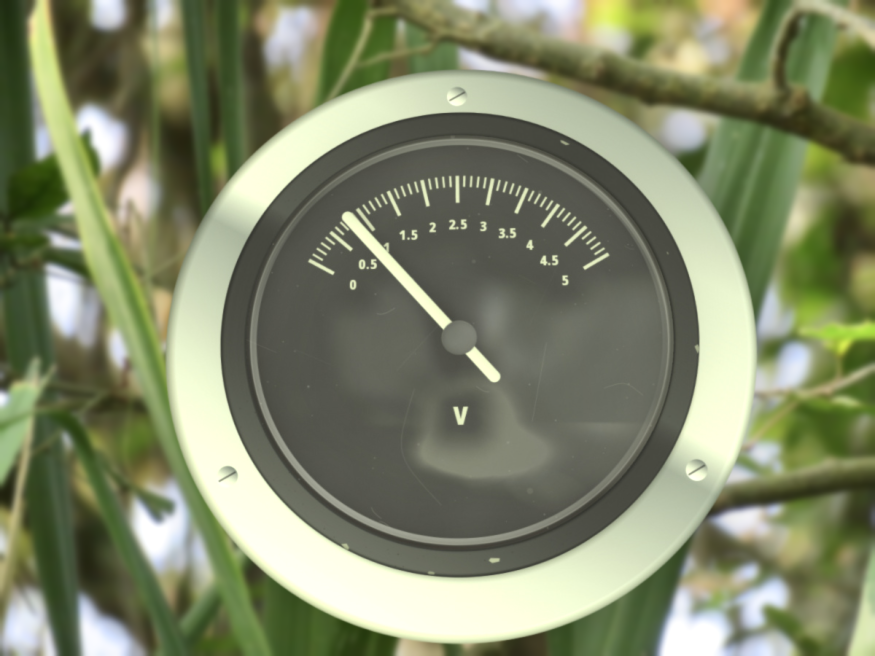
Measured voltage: 0.8 V
